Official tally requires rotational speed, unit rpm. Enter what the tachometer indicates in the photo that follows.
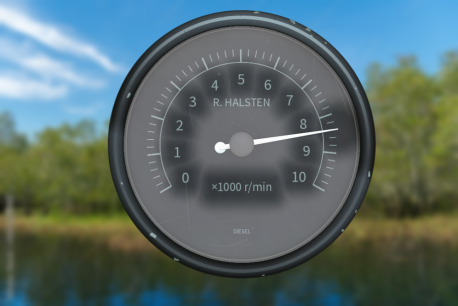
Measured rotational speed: 8400 rpm
